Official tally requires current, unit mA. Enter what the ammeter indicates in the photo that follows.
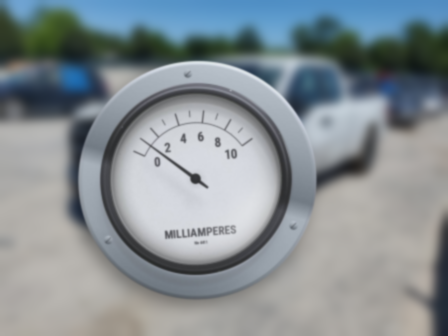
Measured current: 1 mA
